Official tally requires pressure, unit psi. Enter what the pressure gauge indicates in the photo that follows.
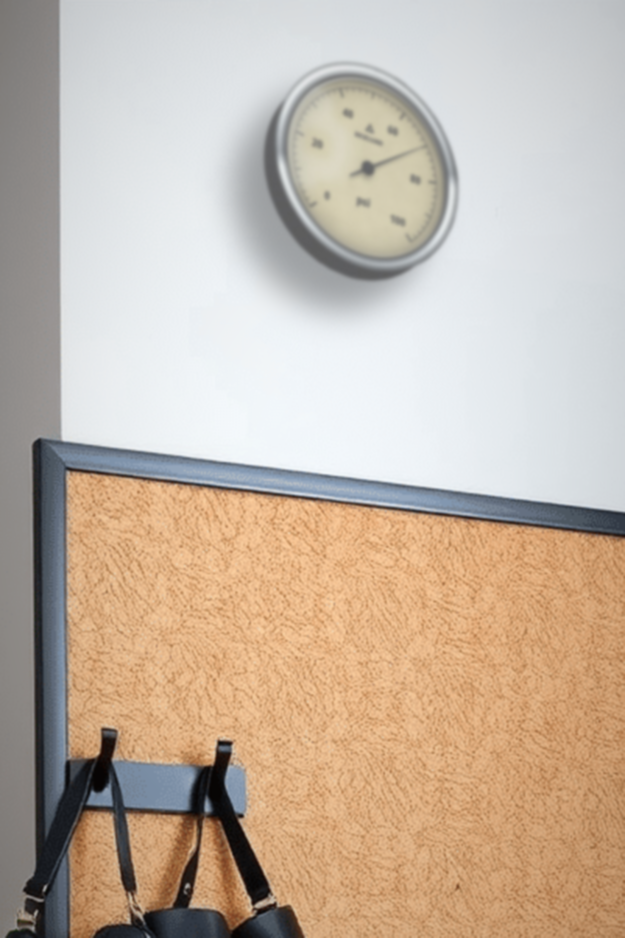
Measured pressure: 70 psi
